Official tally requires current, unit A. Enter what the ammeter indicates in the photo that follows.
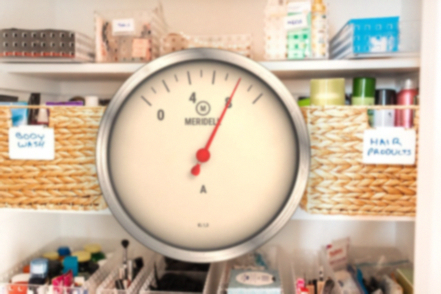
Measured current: 8 A
